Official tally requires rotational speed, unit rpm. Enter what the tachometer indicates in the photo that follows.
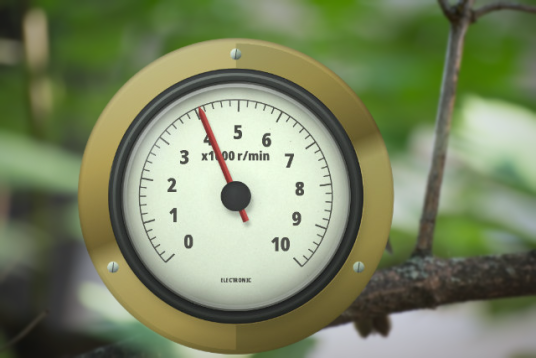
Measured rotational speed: 4100 rpm
